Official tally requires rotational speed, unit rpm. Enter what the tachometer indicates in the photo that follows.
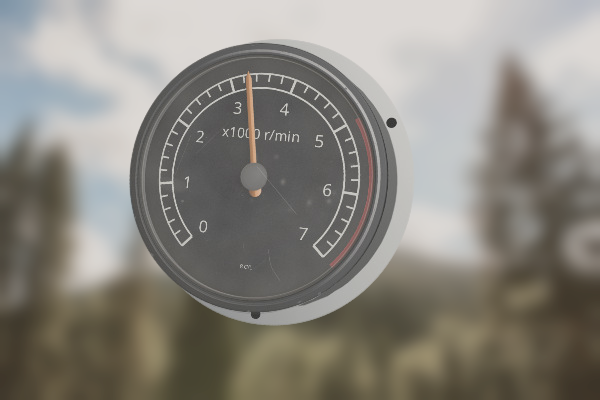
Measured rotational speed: 3300 rpm
